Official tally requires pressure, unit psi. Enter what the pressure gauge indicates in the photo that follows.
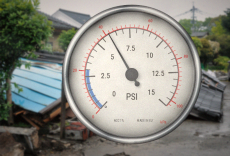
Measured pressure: 6 psi
